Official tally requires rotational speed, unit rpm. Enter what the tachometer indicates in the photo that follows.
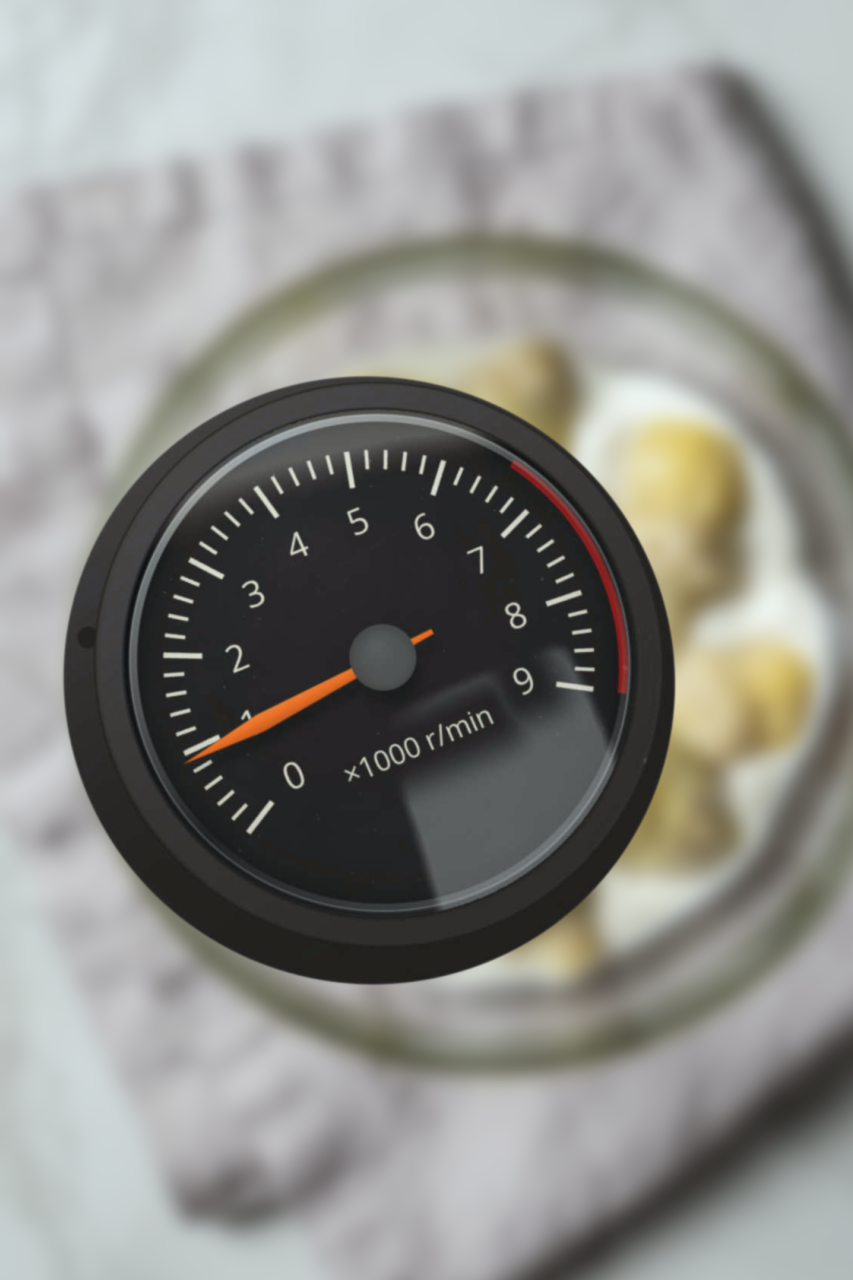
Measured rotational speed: 900 rpm
